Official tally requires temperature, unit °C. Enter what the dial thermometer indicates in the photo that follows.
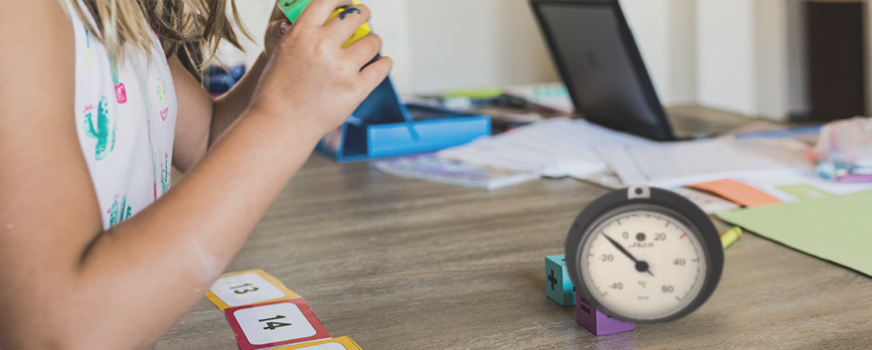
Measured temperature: -8 °C
